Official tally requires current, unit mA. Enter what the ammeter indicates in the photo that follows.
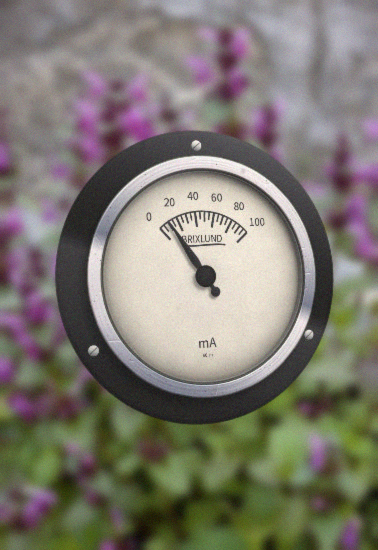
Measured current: 10 mA
